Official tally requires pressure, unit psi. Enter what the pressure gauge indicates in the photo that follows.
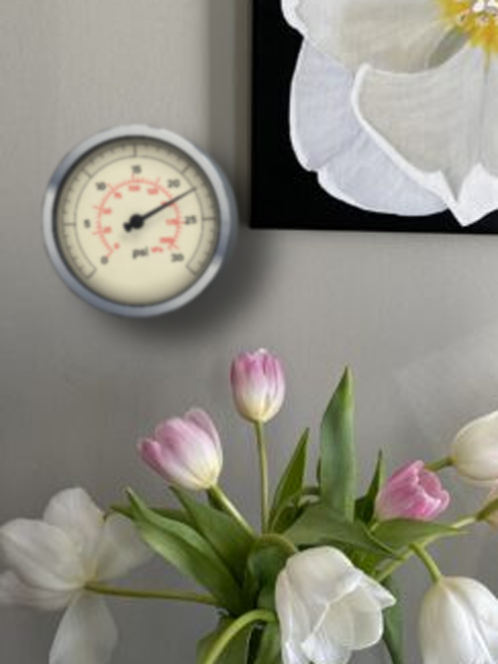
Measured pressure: 22 psi
